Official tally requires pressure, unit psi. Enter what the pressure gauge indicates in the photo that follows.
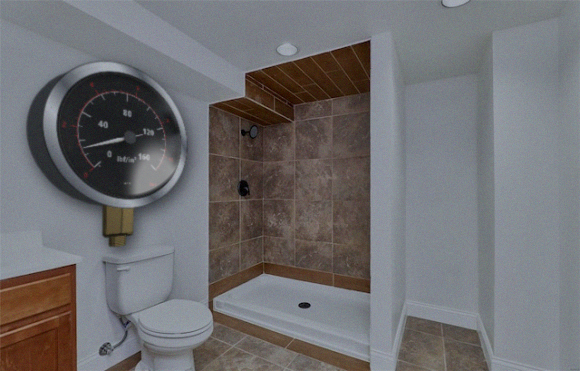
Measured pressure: 15 psi
